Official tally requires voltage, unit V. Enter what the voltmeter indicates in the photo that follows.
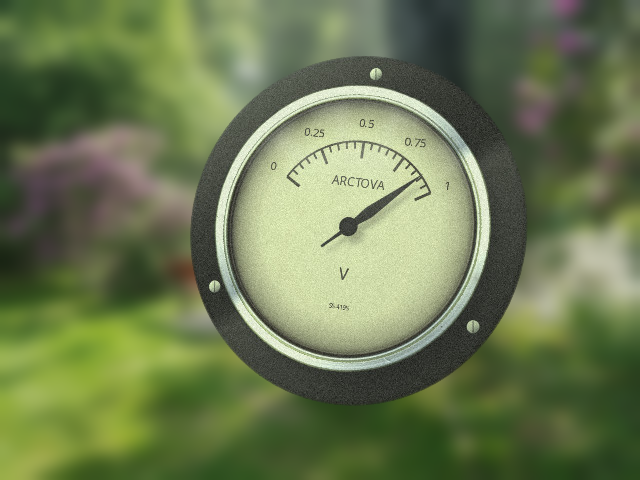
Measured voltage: 0.9 V
